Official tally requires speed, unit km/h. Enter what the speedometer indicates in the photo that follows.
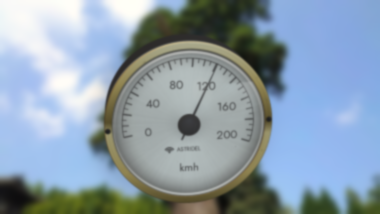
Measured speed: 120 km/h
